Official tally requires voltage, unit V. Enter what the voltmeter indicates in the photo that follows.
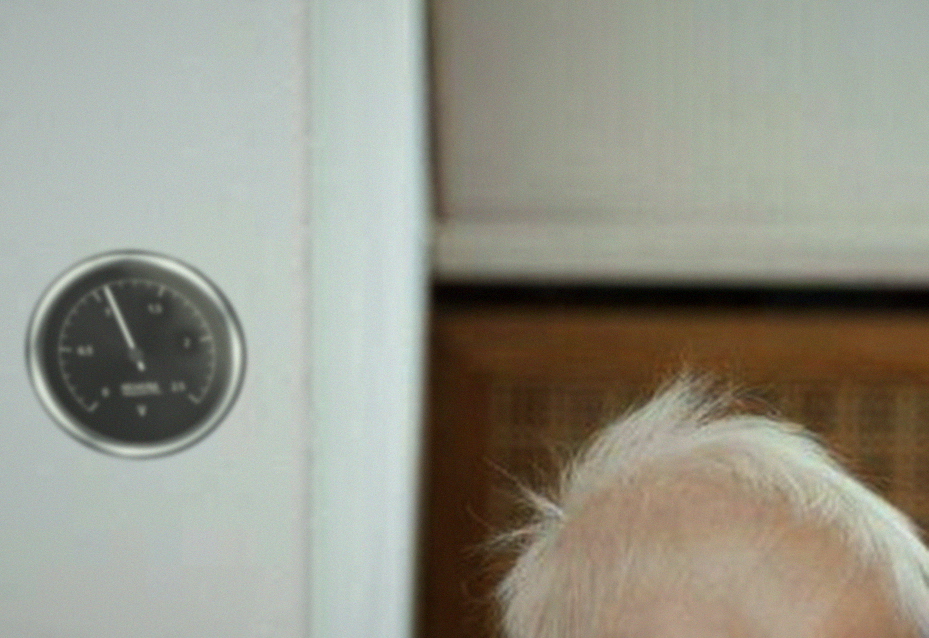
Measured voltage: 1.1 V
